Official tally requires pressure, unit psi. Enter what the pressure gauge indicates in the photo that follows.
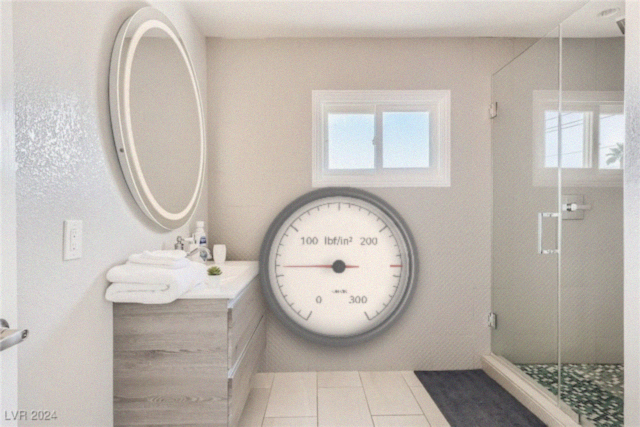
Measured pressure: 60 psi
